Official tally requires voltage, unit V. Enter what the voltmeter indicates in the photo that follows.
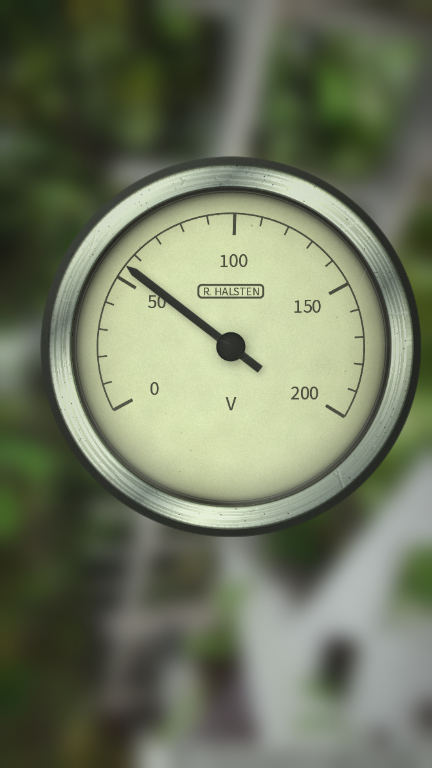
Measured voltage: 55 V
